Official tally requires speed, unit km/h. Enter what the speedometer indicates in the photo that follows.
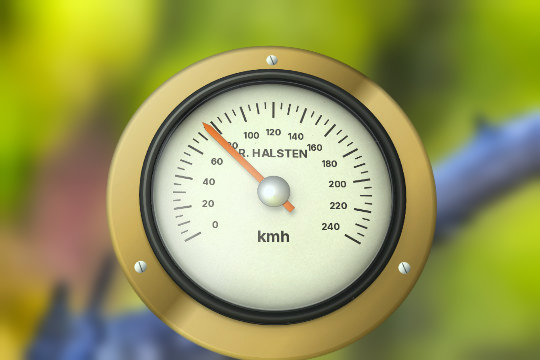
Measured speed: 75 km/h
